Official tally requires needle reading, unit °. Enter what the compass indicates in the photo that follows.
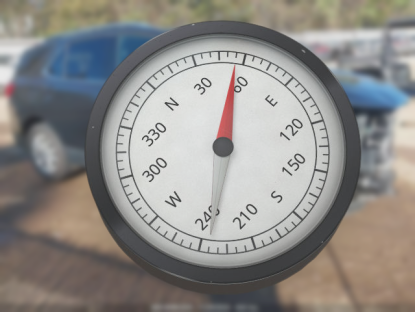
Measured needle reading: 55 °
